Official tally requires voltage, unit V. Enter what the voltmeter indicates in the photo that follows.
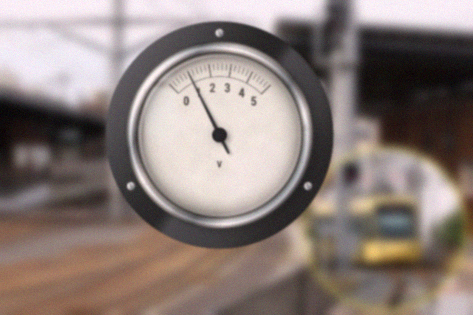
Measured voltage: 1 V
